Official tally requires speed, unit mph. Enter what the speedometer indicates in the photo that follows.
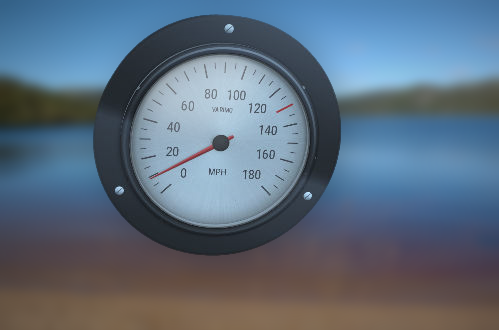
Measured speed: 10 mph
